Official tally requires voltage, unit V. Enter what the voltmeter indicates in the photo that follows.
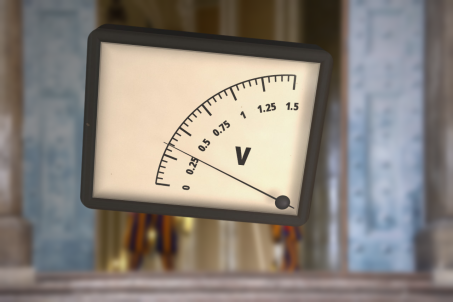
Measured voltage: 0.35 V
